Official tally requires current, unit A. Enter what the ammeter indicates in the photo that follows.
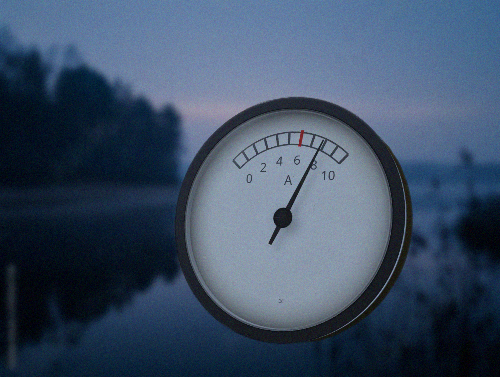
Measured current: 8 A
